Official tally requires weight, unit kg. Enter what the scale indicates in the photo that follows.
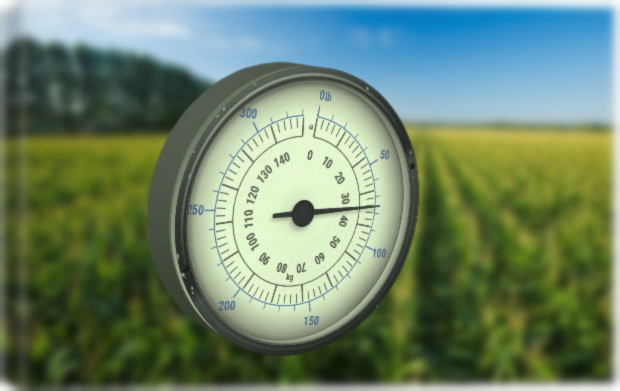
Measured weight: 34 kg
